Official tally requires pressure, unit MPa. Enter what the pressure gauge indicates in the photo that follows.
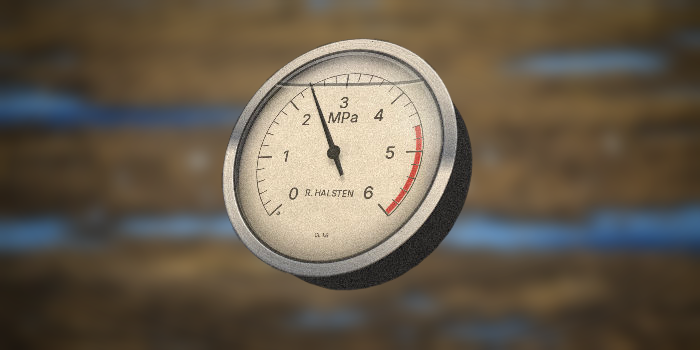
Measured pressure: 2.4 MPa
